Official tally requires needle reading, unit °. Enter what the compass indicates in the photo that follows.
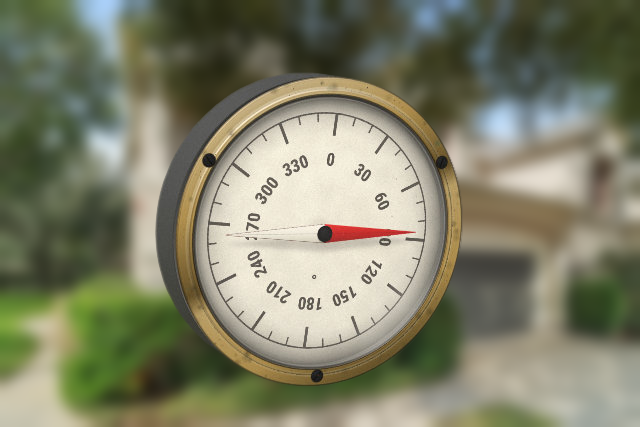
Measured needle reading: 85 °
